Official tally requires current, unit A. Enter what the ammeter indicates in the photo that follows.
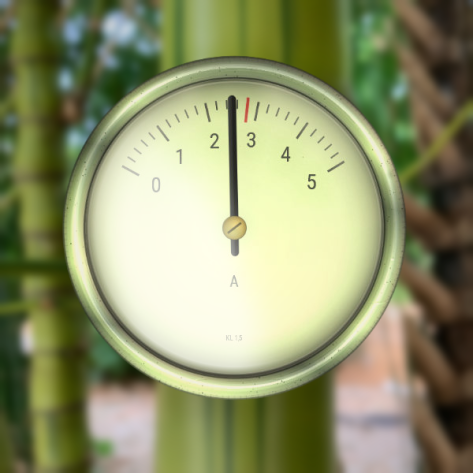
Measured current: 2.5 A
